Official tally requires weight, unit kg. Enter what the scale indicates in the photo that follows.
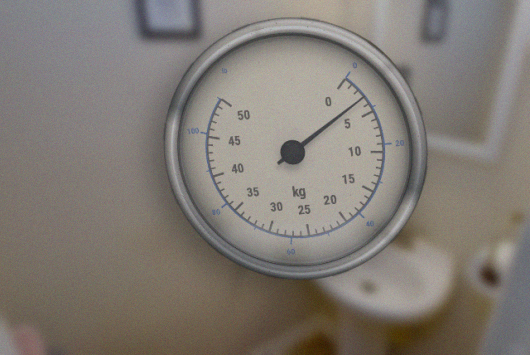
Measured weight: 3 kg
